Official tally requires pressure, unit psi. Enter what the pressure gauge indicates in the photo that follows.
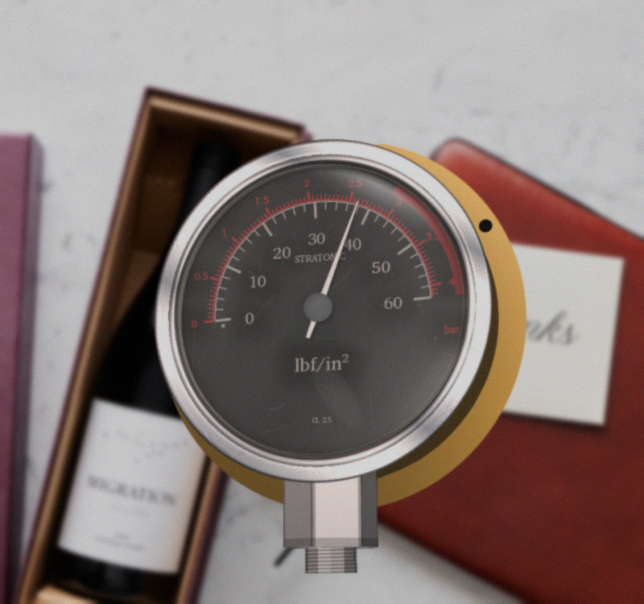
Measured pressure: 38 psi
